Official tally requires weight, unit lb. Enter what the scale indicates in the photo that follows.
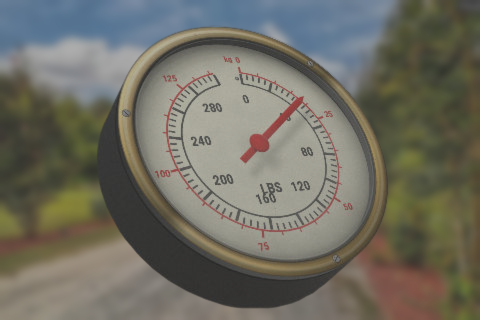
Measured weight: 40 lb
